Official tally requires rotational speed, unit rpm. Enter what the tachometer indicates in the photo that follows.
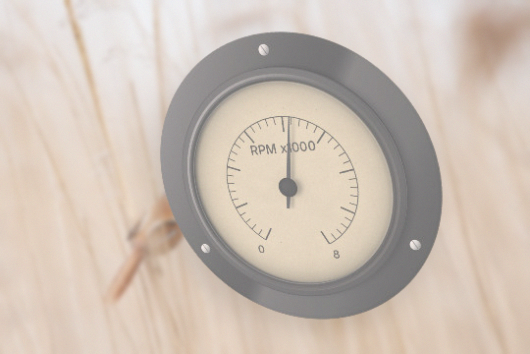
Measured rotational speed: 4200 rpm
